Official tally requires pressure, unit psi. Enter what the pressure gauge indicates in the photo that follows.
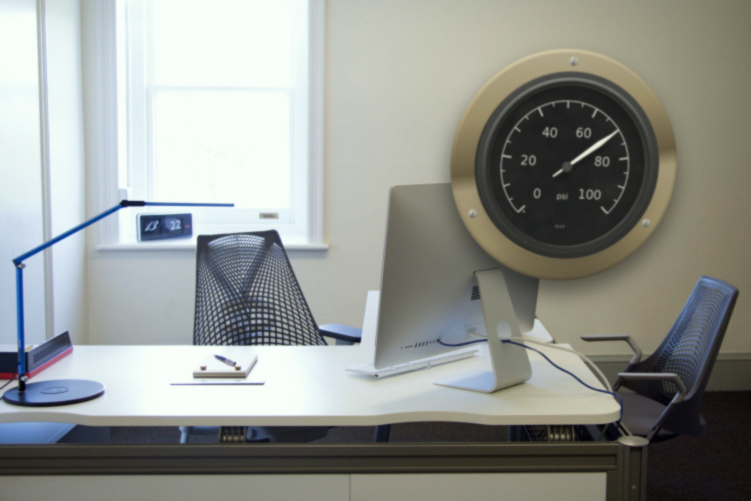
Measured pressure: 70 psi
